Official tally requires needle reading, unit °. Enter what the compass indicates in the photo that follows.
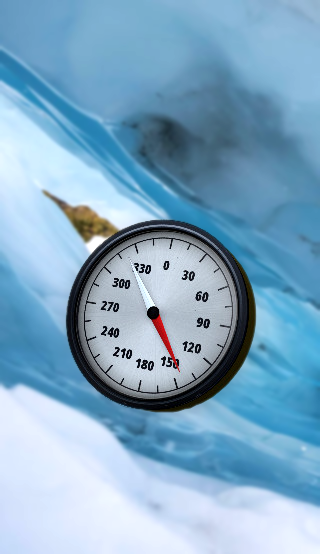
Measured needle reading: 142.5 °
